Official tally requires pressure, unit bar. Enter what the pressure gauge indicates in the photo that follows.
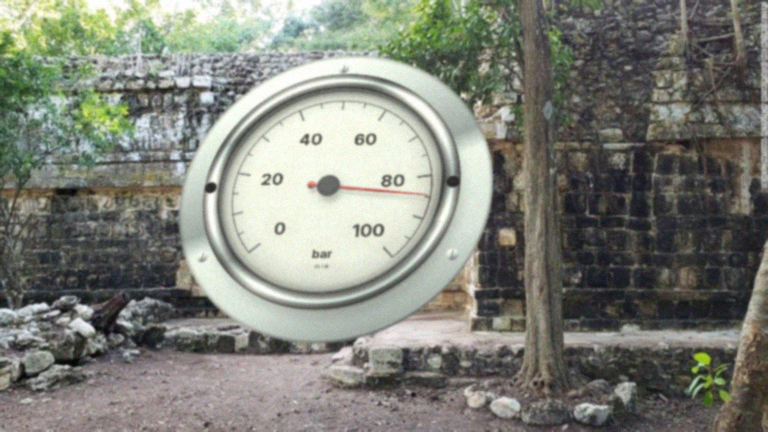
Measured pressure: 85 bar
